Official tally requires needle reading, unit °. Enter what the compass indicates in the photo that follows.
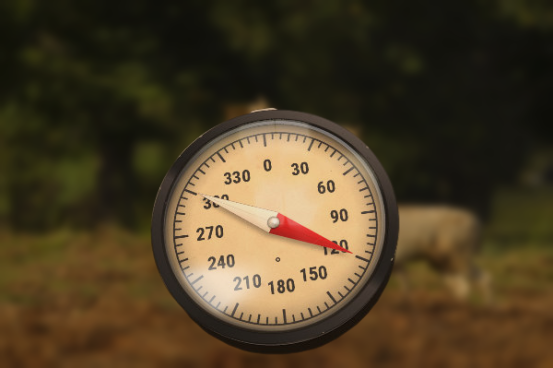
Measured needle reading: 120 °
